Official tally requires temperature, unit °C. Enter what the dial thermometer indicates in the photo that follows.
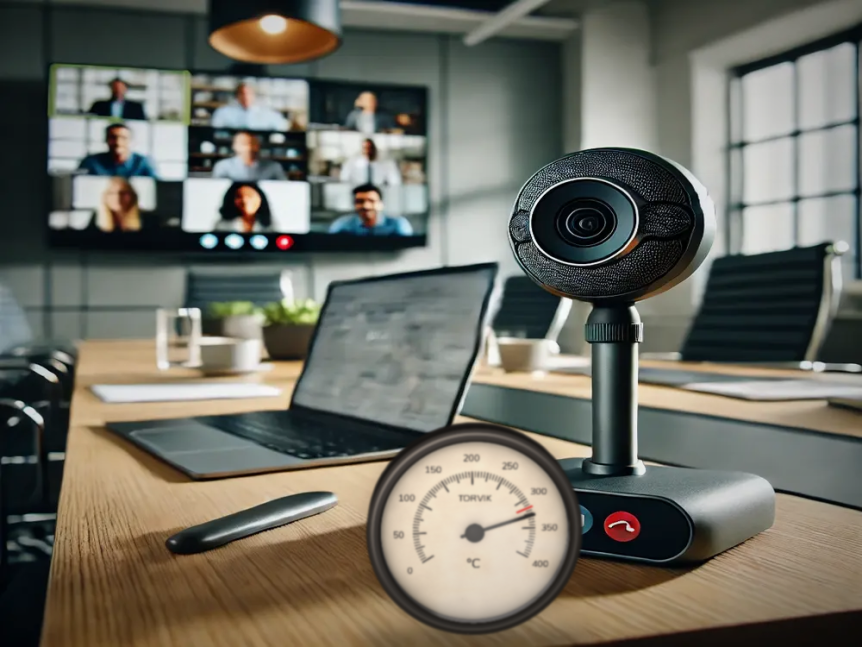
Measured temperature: 325 °C
